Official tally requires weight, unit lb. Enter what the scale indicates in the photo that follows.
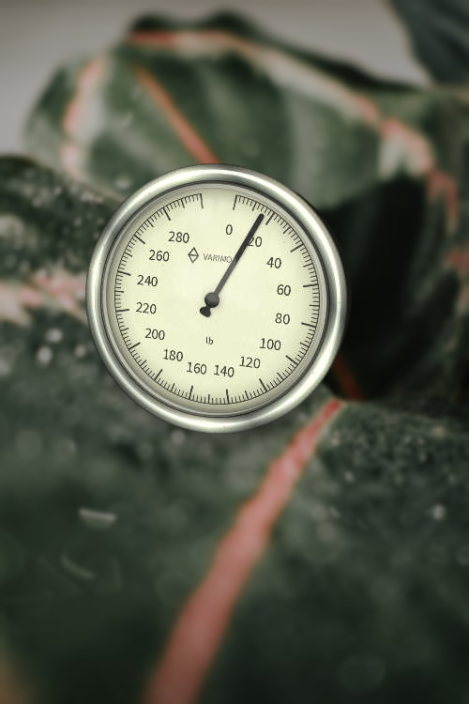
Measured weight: 16 lb
